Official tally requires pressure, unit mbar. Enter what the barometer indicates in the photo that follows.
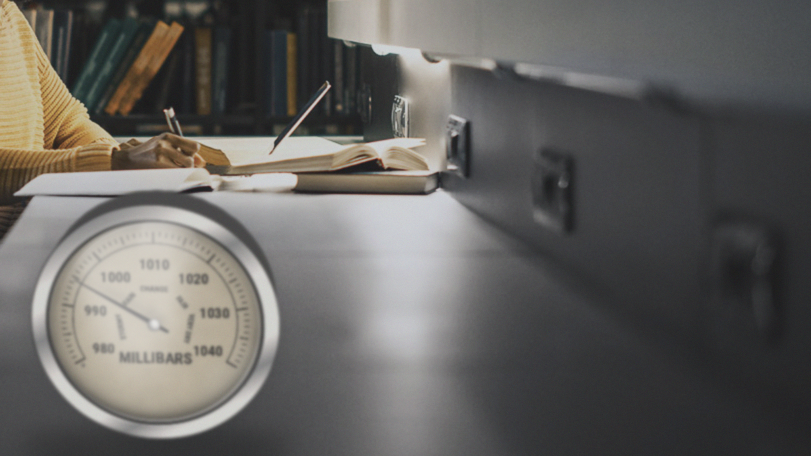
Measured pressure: 995 mbar
